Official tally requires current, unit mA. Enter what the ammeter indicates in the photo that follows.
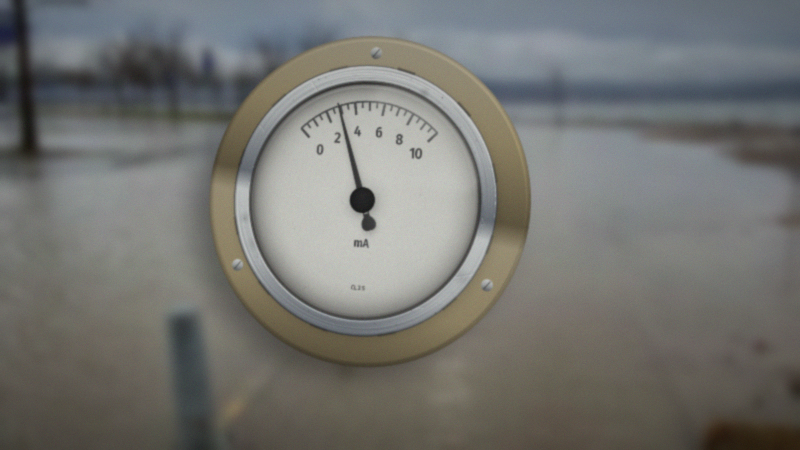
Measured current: 3 mA
